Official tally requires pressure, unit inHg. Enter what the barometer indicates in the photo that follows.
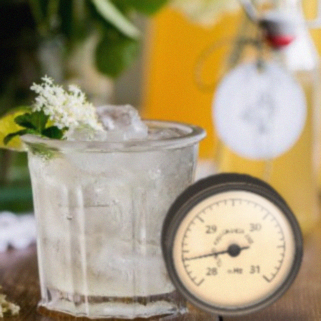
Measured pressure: 28.4 inHg
